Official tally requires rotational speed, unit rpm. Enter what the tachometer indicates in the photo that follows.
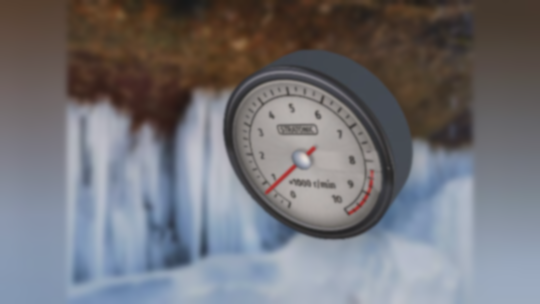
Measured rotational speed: 750 rpm
